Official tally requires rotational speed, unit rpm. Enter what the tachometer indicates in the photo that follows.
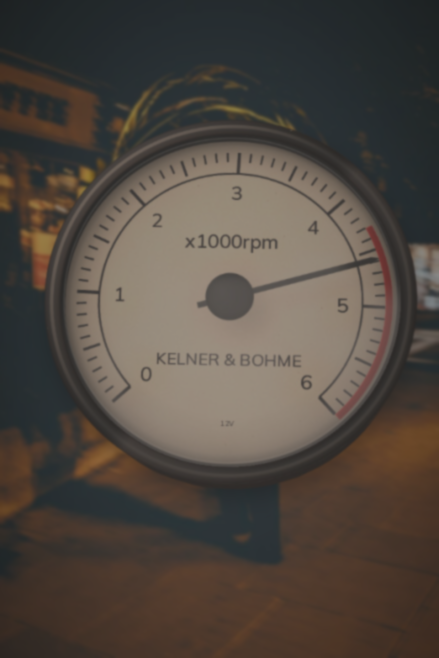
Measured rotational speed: 4600 rpm
